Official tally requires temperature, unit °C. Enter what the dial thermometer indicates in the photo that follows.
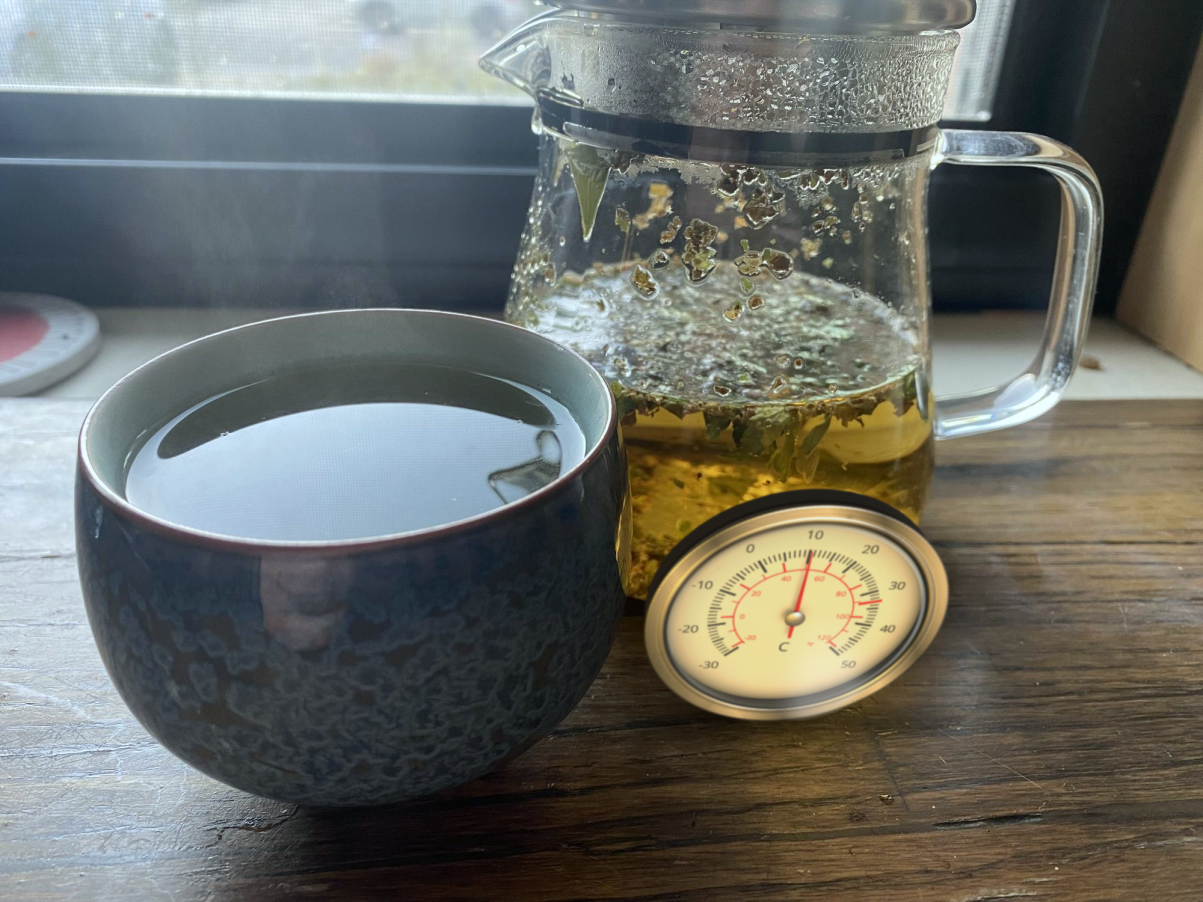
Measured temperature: 10 °C
